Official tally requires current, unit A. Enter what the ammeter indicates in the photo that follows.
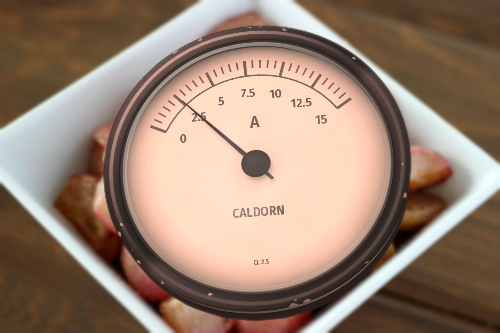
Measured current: 2.5 A
